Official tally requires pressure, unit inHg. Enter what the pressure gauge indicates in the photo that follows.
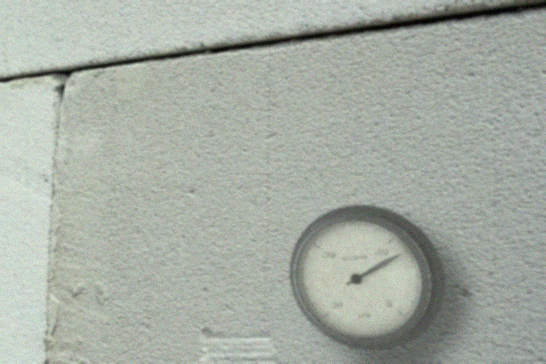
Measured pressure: -8 inHg
